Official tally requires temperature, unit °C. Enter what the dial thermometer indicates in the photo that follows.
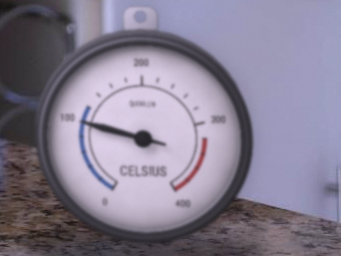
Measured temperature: 100 °C
